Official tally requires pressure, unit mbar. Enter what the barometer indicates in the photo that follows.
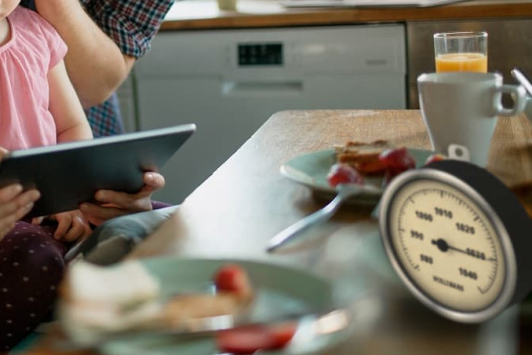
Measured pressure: 1030 mbar
